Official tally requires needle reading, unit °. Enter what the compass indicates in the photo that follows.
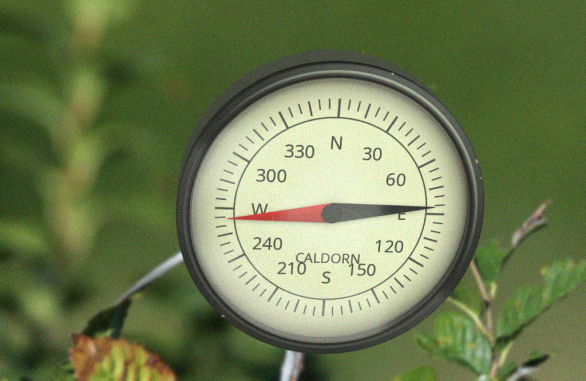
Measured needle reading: 265 °
